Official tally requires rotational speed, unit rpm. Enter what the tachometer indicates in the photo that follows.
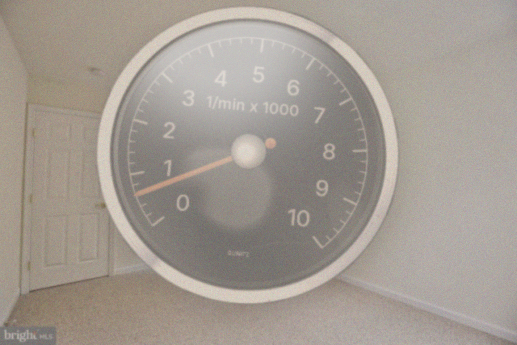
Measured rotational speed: 600 rpm
